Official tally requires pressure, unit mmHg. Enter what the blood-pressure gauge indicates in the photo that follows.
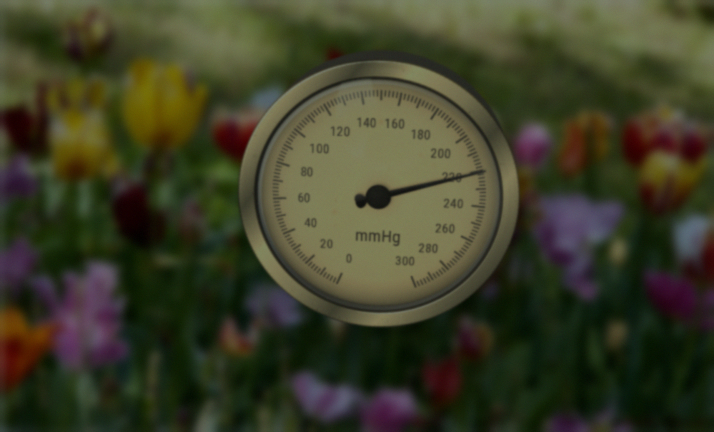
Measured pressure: 220 mmHg
